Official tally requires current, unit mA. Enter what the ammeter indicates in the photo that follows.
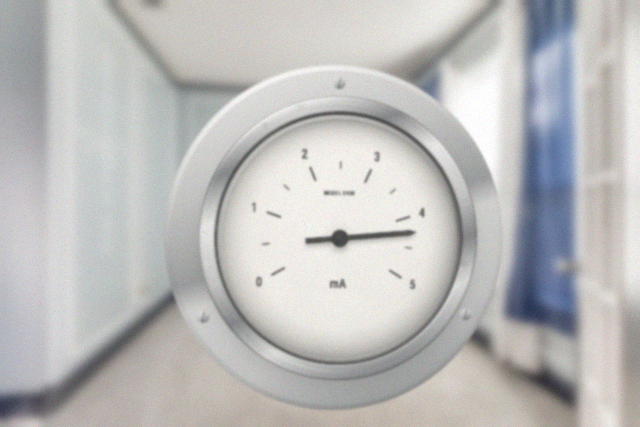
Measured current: 4.25 mA
